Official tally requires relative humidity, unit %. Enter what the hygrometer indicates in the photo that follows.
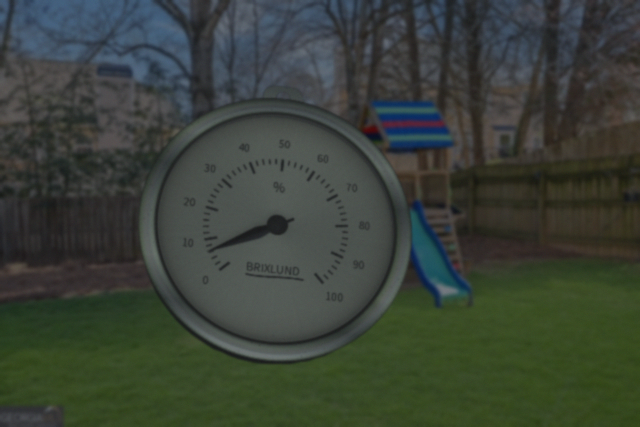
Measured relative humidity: 6 %
